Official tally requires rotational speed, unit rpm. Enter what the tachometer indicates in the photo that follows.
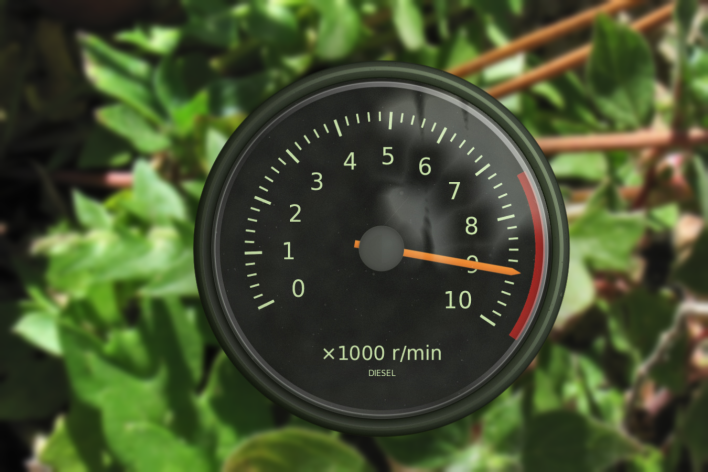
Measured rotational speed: 9000 rpm
